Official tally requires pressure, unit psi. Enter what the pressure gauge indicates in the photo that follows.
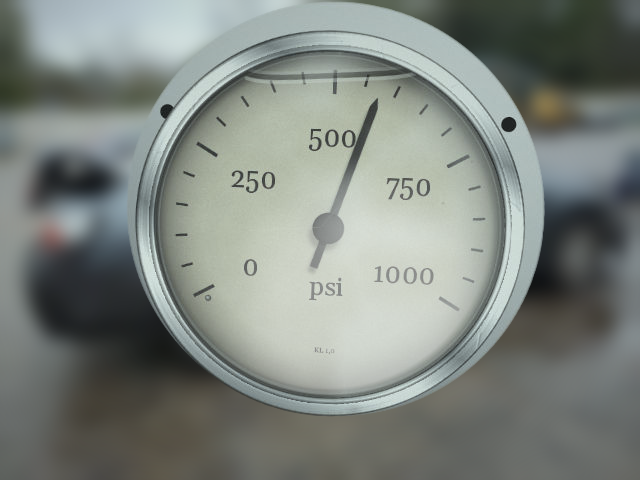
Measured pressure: 575 psi
